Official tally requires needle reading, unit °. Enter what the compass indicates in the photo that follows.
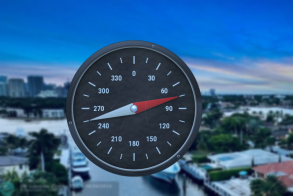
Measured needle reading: 75 °
